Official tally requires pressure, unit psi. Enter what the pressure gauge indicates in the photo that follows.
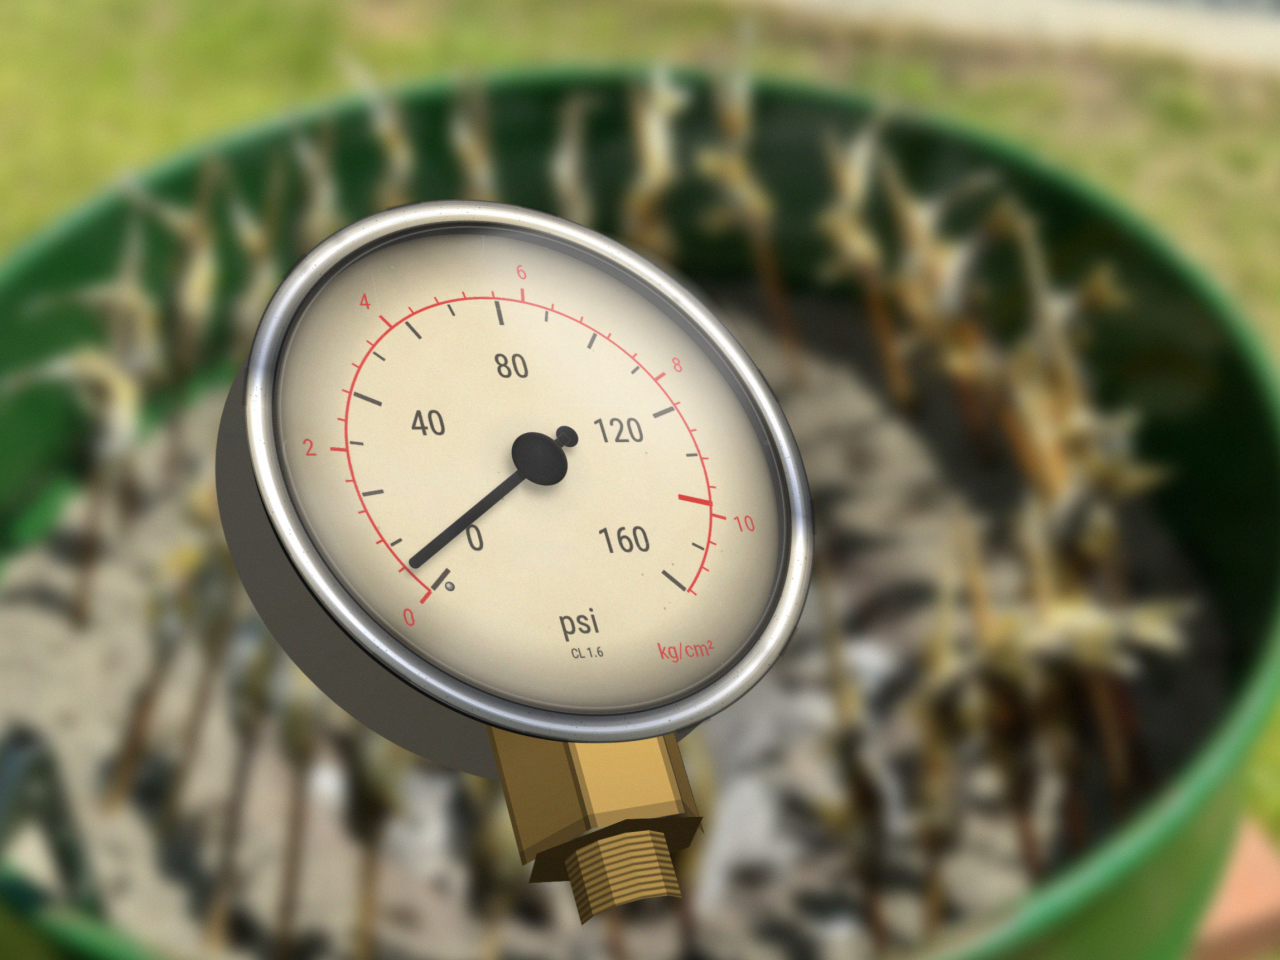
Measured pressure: 5 psi
